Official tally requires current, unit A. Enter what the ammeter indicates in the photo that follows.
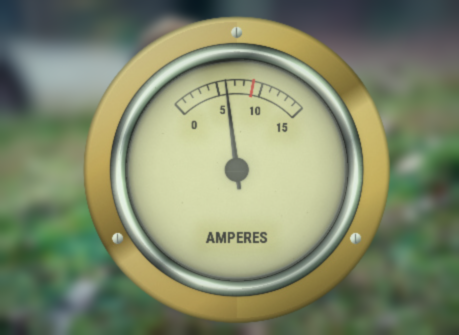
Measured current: 6 A
